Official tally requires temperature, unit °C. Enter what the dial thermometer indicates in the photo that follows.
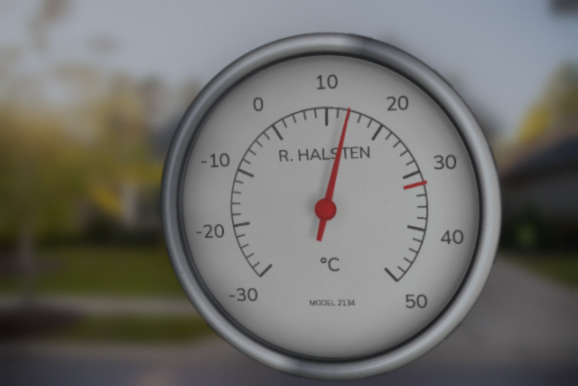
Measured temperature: 14 °C
